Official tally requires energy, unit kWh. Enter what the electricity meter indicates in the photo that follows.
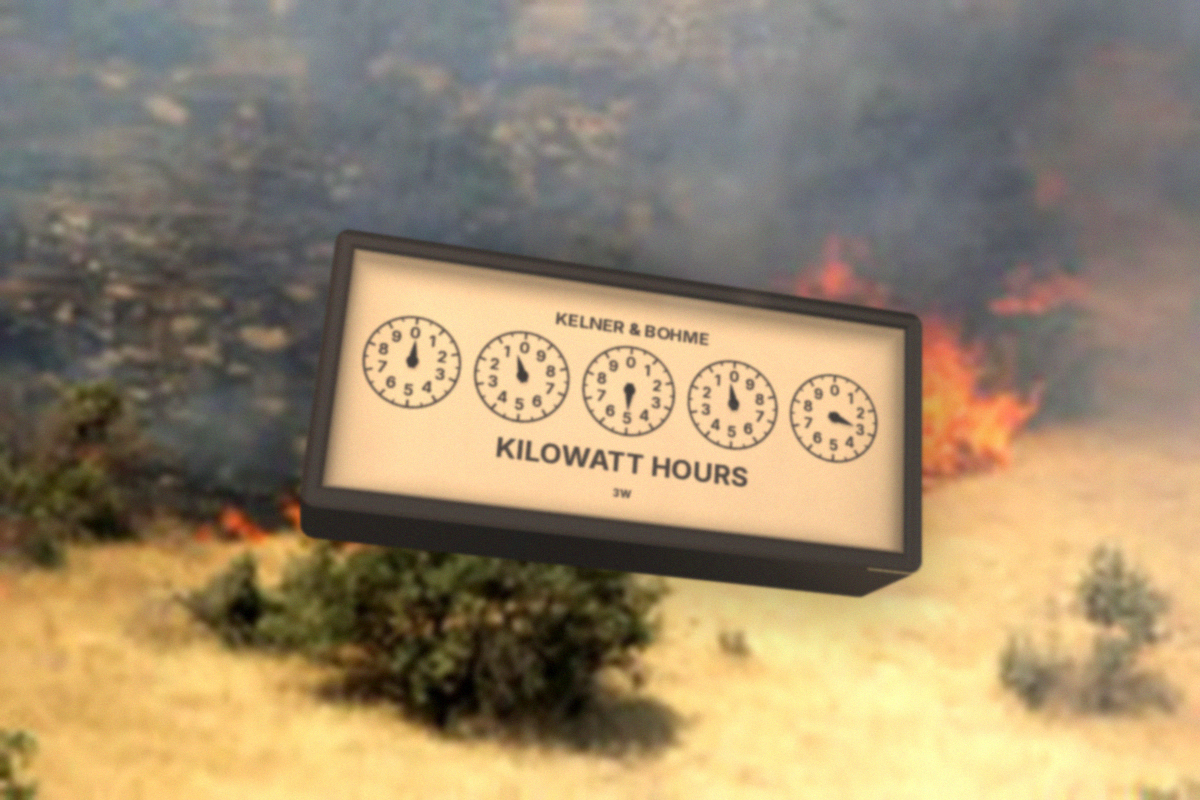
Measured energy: 503 kWh
